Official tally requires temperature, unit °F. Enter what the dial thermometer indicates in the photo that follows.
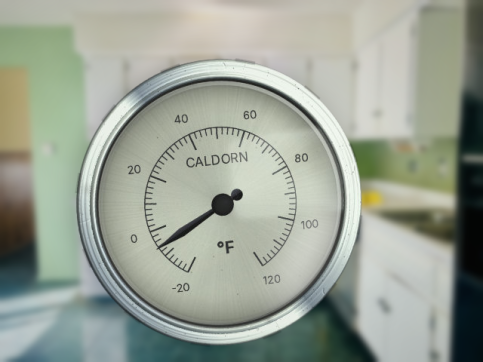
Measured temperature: -6 °F
